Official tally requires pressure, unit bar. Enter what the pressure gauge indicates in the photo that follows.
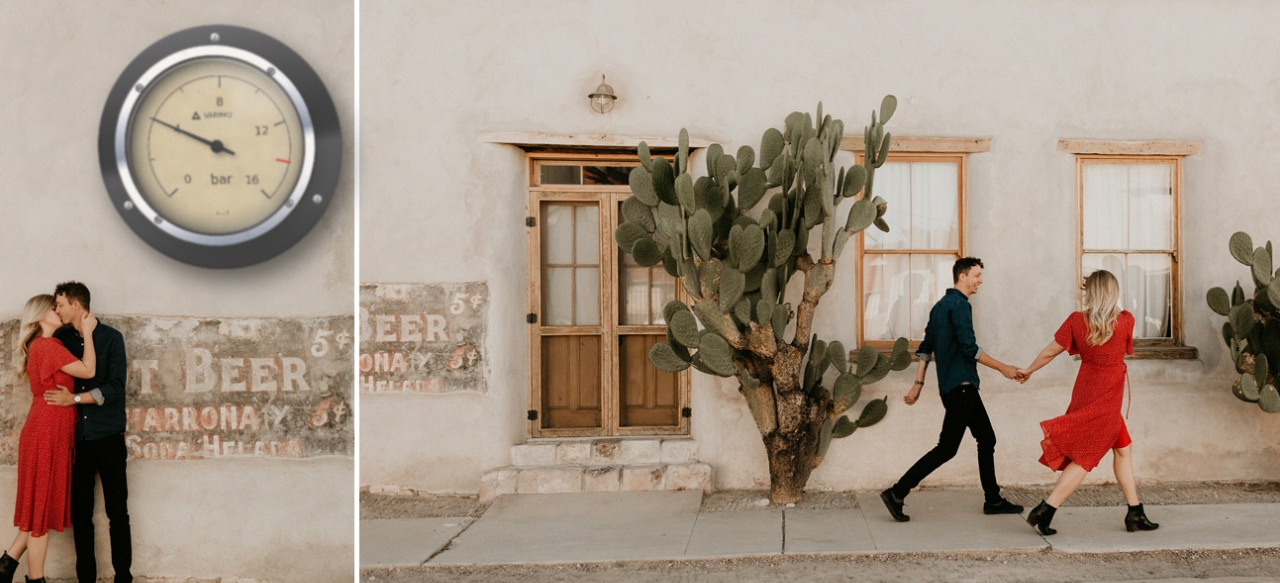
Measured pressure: 4 bar
